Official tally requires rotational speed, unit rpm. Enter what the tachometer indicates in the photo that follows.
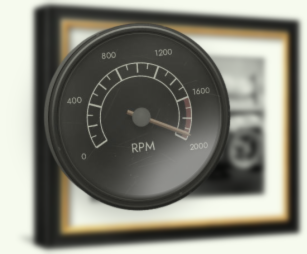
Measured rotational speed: 1950 rpm
